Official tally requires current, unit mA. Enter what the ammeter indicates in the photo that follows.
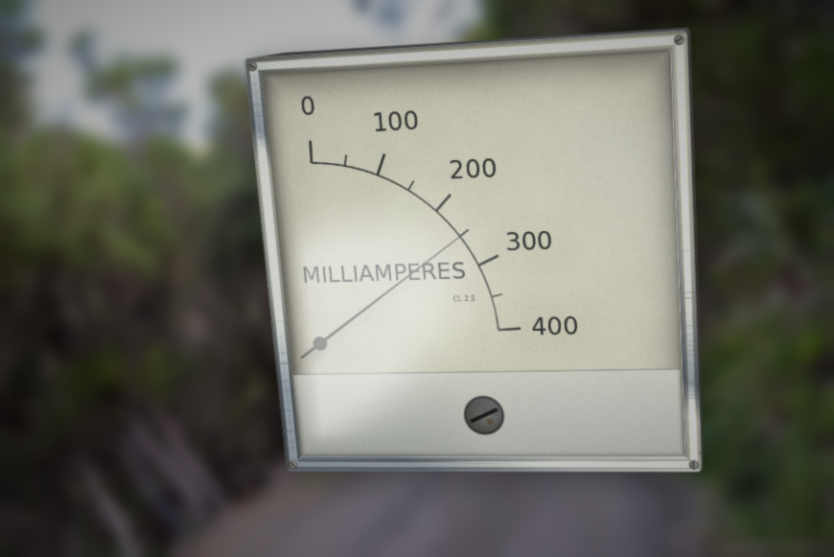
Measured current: 250 mA
